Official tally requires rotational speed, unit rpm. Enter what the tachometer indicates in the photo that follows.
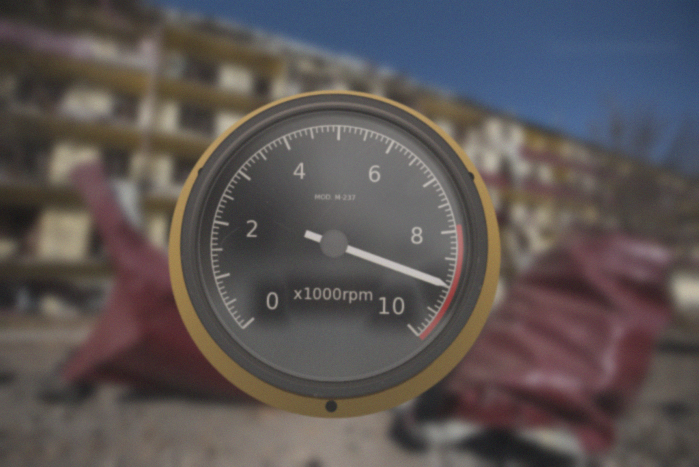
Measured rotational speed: 9000 rpm
